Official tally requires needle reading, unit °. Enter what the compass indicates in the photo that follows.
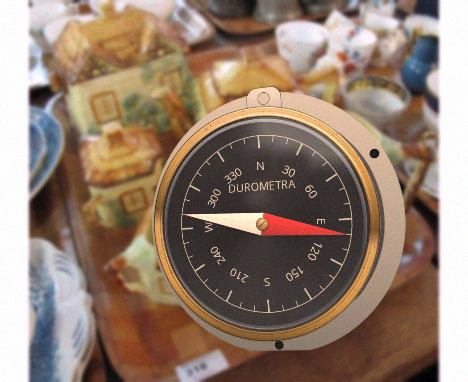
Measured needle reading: 100 °
